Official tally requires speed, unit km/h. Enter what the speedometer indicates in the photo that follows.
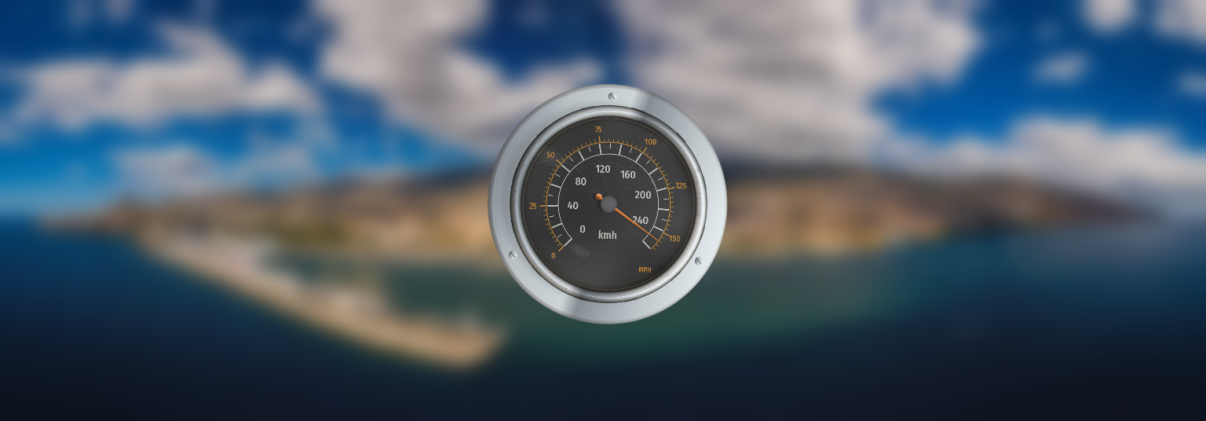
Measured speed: 250 km/h
